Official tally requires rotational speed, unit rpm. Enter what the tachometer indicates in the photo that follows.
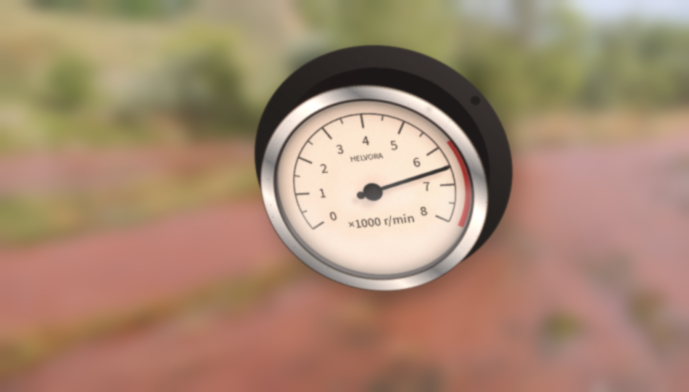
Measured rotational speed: 6500 rpm
